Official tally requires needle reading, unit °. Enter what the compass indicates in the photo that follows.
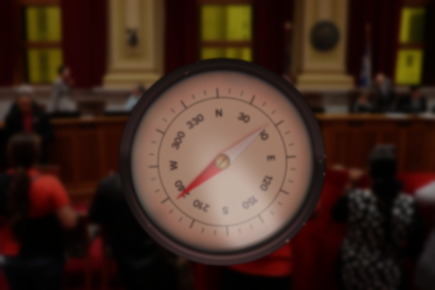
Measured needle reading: 235 °
